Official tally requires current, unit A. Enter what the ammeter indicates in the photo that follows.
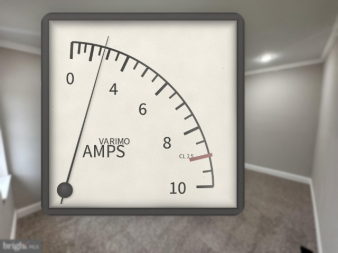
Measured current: 2.75 A
